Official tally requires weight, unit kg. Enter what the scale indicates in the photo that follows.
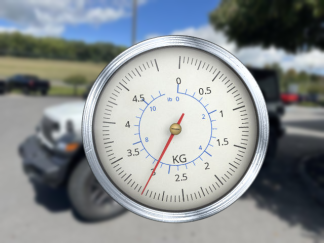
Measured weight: 3 kg
